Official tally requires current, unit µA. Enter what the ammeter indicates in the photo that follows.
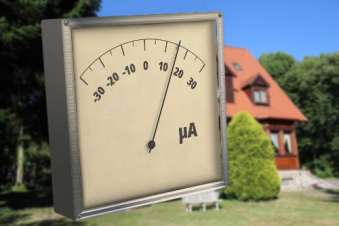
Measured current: 15 µA
